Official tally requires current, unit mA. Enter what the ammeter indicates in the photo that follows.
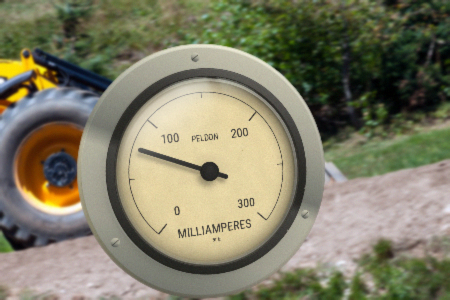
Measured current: 75 mA
